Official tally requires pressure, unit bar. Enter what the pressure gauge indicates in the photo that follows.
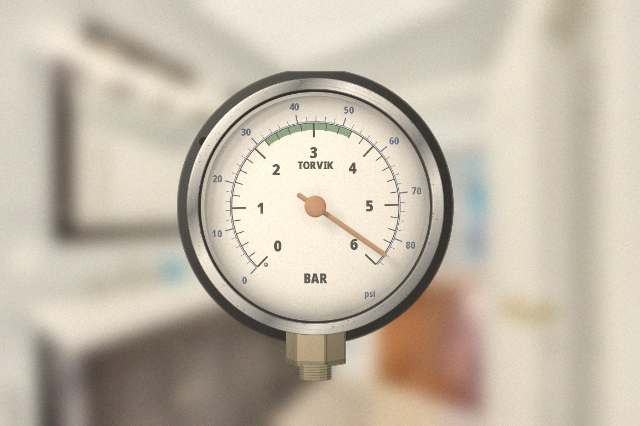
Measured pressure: 5.8 bar
